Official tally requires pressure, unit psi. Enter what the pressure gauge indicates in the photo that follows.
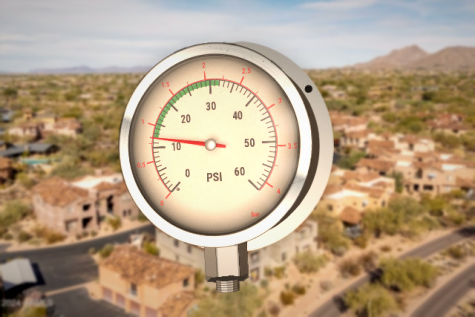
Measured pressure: 12 psi
